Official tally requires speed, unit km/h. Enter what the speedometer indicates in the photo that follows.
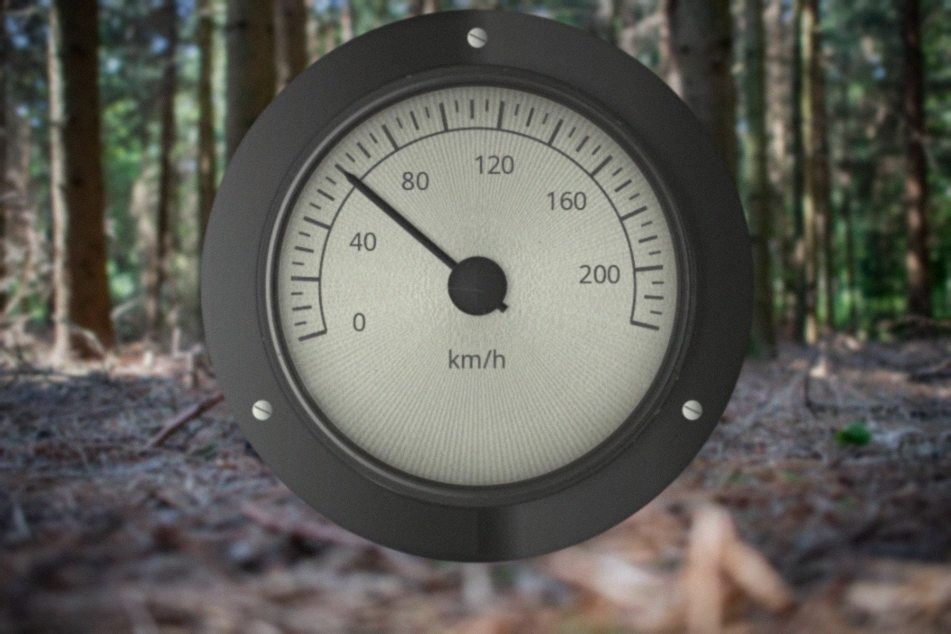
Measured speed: 60 km/h
